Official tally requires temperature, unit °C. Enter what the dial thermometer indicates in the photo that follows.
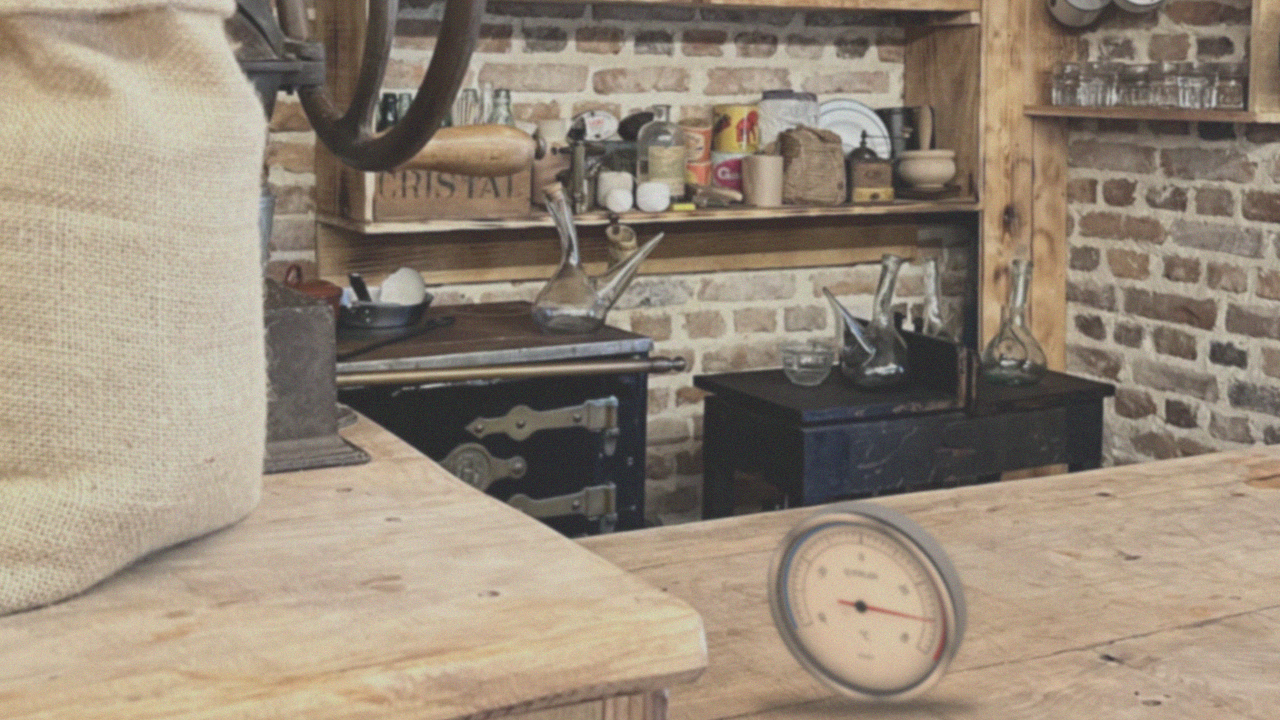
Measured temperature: 30 °C
